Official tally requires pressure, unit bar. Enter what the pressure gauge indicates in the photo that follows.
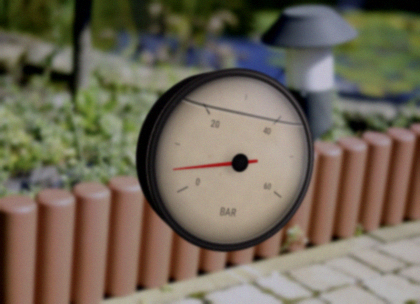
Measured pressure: 5 bar
